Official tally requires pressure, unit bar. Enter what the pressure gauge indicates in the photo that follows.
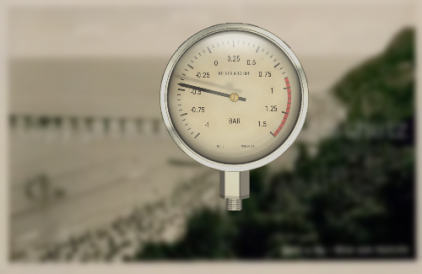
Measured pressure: -0.45 bar
